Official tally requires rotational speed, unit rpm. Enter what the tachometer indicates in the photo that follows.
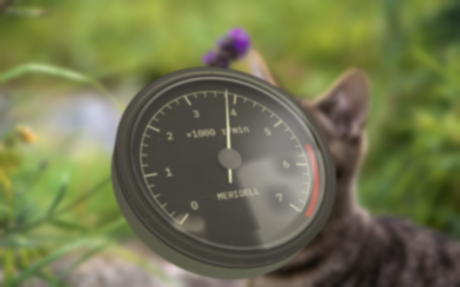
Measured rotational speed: 3800 rpm
